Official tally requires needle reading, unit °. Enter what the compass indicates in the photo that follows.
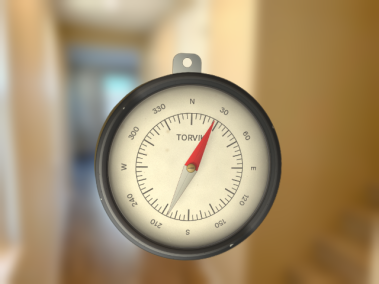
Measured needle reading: 25 °
